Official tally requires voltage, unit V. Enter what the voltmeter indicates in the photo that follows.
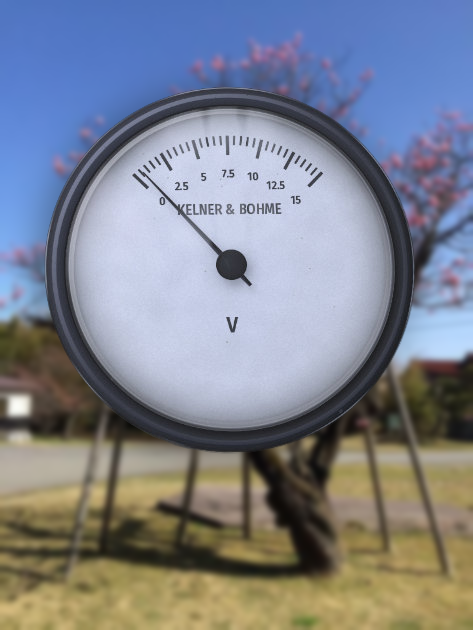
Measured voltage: 0.5 V
